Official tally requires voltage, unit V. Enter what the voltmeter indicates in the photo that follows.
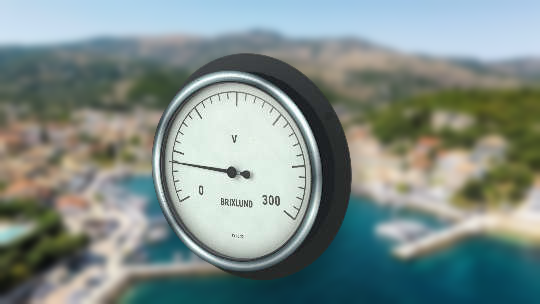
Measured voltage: 40 V
